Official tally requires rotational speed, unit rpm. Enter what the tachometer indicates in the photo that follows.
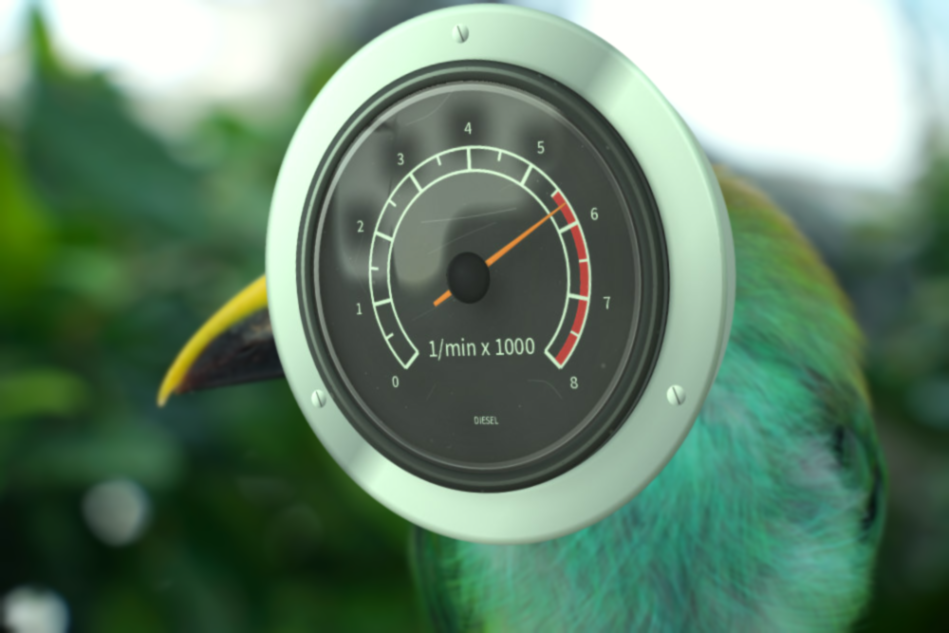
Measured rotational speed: 5750 rpm
